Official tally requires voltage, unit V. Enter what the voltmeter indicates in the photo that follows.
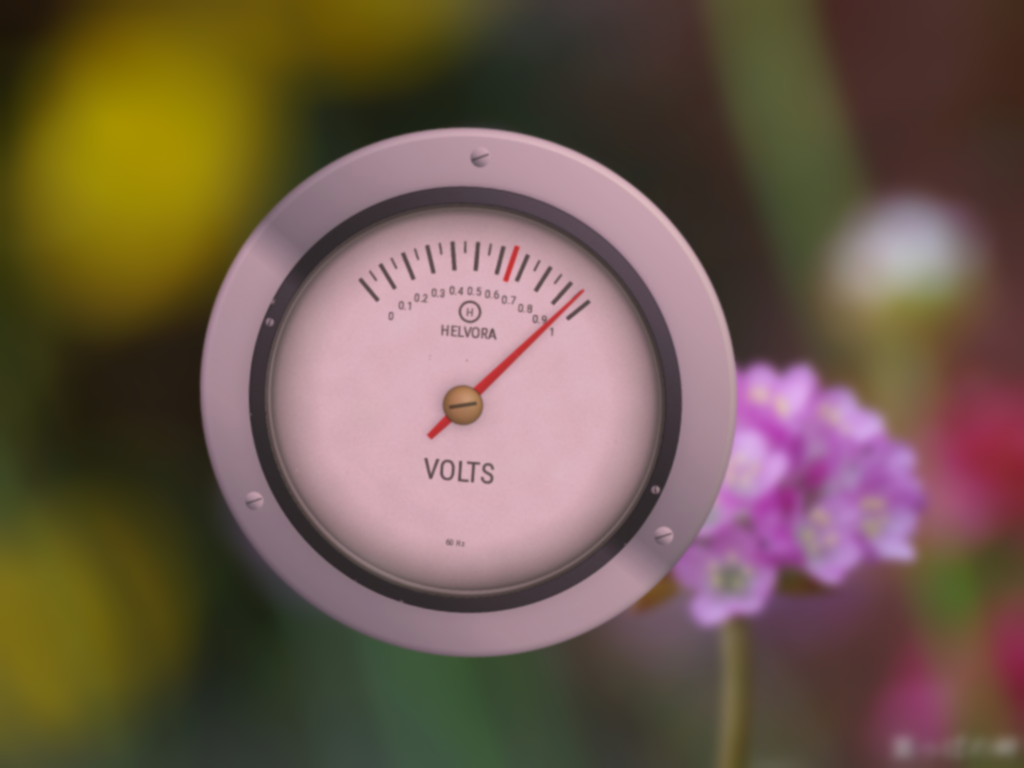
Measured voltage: 0.95 V
